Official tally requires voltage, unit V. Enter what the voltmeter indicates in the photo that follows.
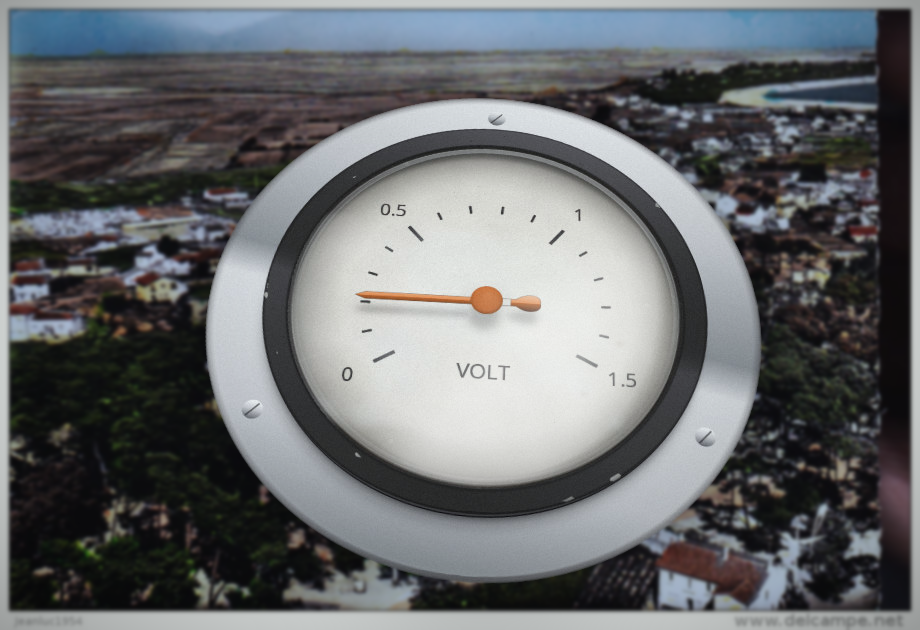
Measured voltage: 0.2 V
